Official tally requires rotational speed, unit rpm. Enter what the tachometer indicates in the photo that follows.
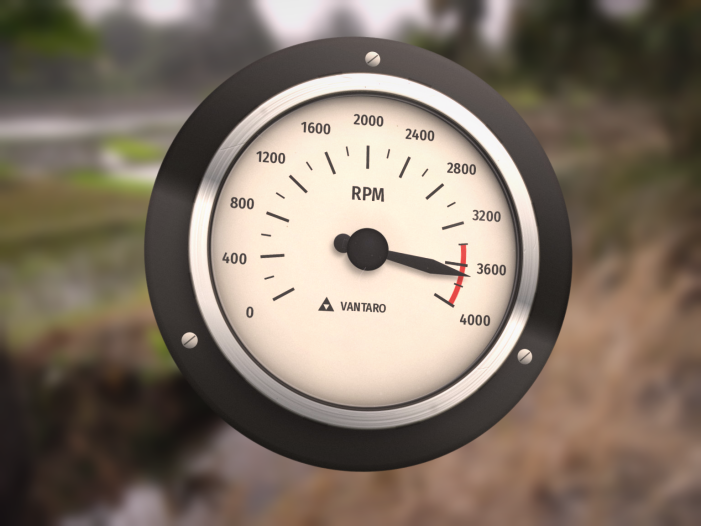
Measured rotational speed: 3700 rpm
